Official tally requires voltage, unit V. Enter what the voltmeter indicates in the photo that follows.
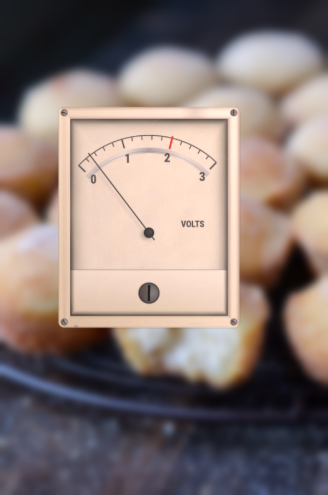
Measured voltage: 0.3 V
